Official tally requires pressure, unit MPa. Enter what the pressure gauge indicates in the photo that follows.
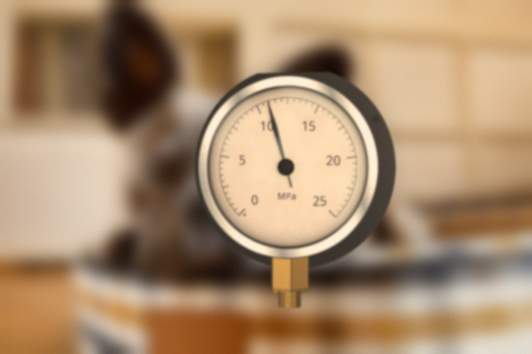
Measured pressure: 11 MPa
